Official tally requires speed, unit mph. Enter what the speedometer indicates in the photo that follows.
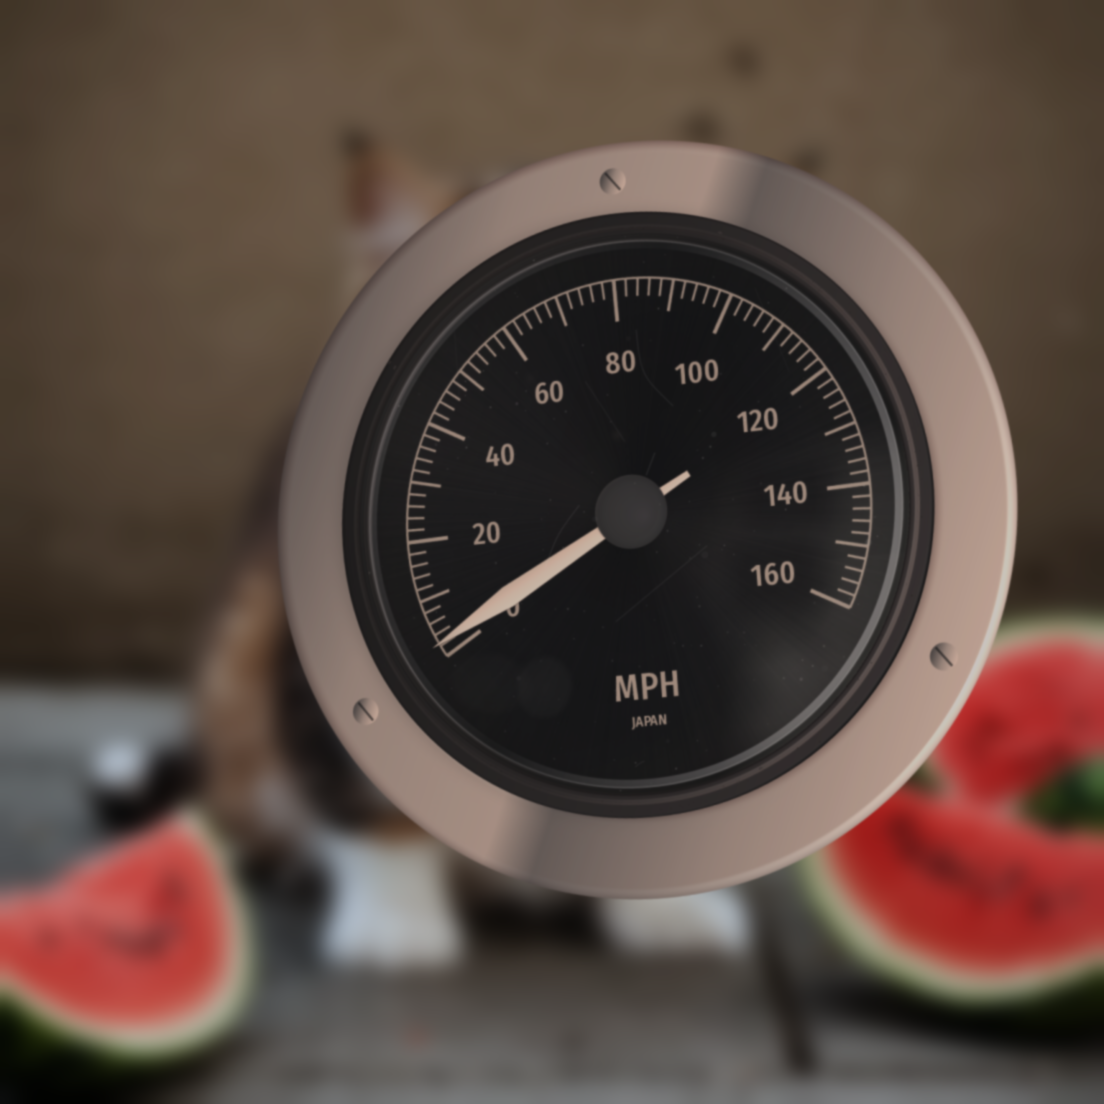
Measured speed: 2 mph
